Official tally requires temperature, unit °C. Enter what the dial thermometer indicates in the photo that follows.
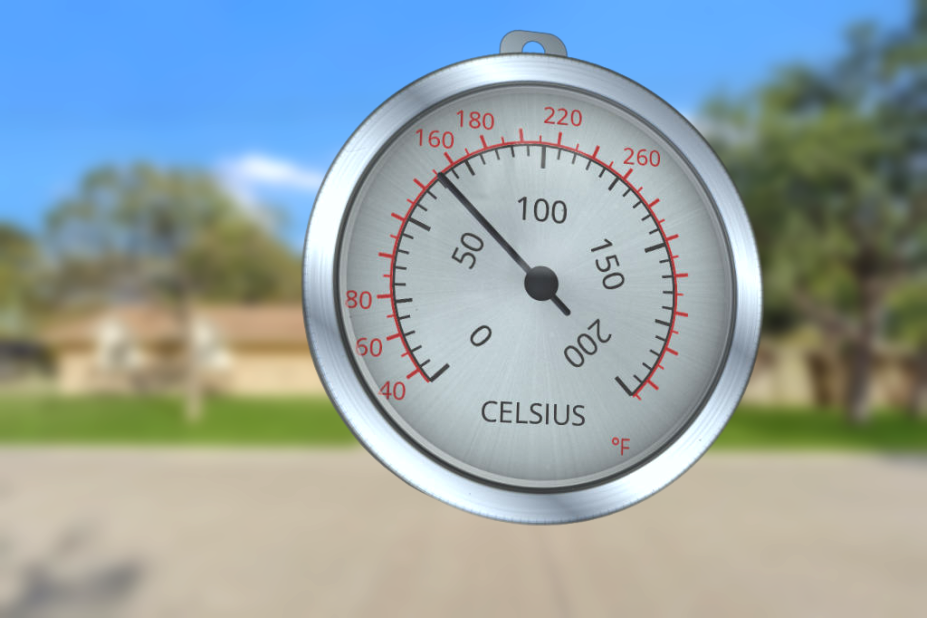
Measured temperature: 65 °C
